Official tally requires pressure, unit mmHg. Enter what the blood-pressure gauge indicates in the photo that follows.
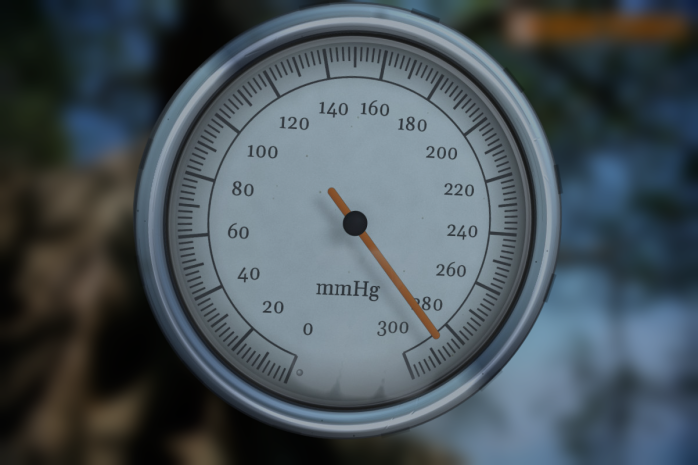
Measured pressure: 286 mmHg
